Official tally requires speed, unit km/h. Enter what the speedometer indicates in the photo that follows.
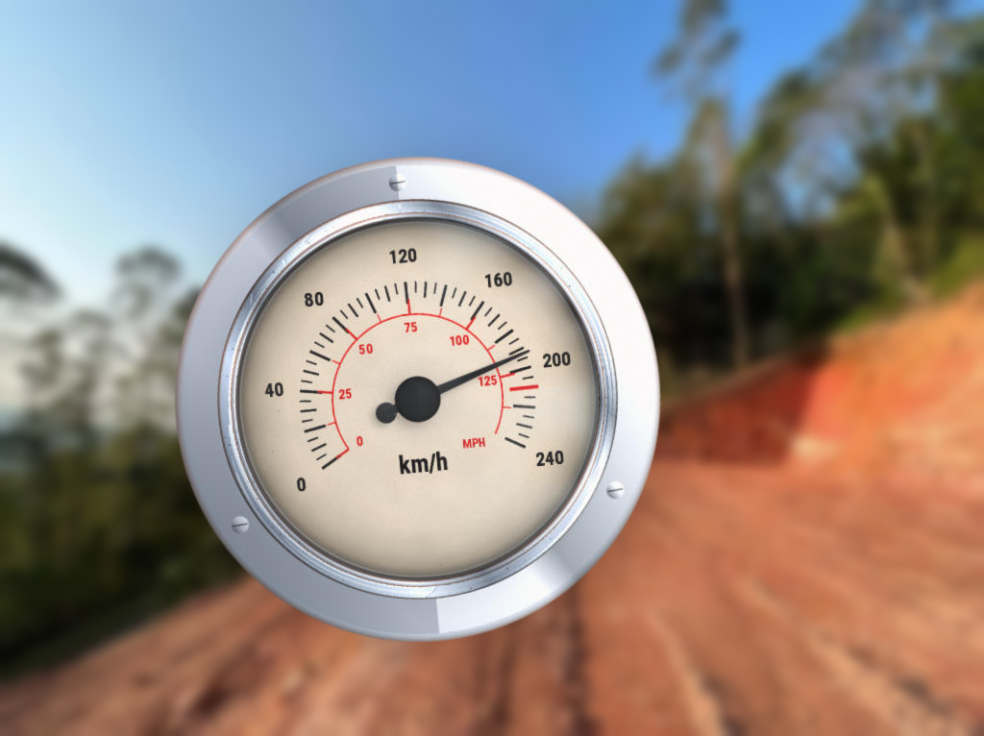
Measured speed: 192.5 km/h
